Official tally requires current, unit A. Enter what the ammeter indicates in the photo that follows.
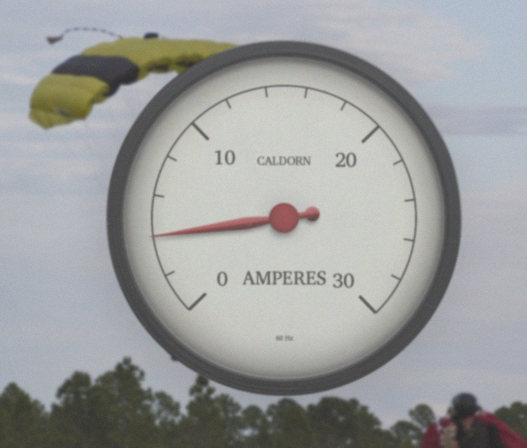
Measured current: 4 A
